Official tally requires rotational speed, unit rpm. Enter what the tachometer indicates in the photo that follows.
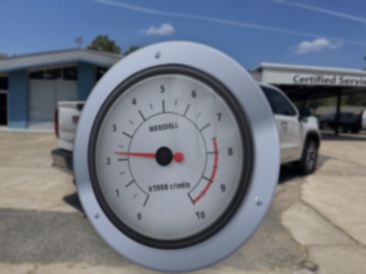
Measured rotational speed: 2250 rpm
